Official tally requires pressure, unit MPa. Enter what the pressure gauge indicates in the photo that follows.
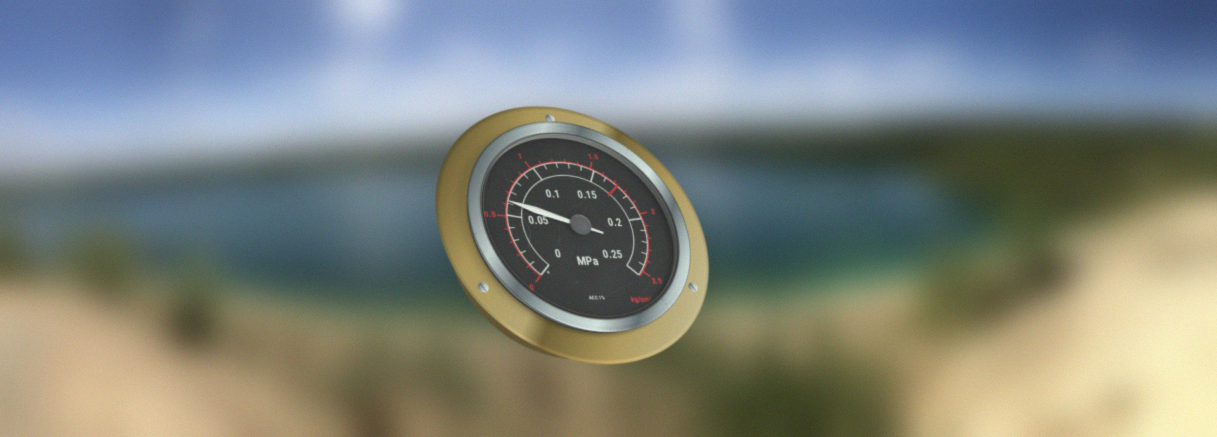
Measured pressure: 0.06 MPa
